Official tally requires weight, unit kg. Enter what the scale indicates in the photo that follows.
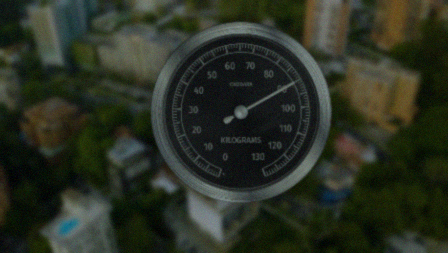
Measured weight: 90 kg
